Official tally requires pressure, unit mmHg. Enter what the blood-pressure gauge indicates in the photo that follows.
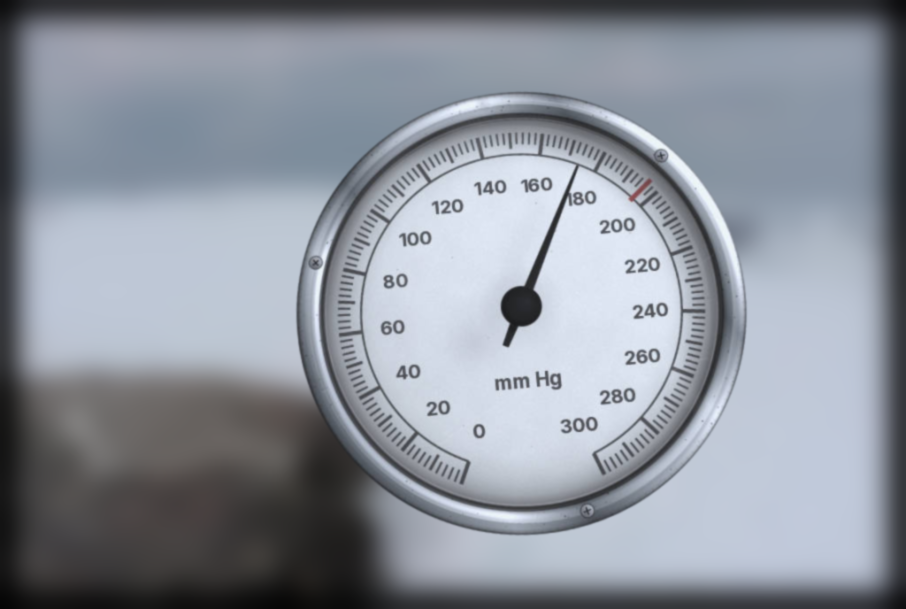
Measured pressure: 174 mmHg
